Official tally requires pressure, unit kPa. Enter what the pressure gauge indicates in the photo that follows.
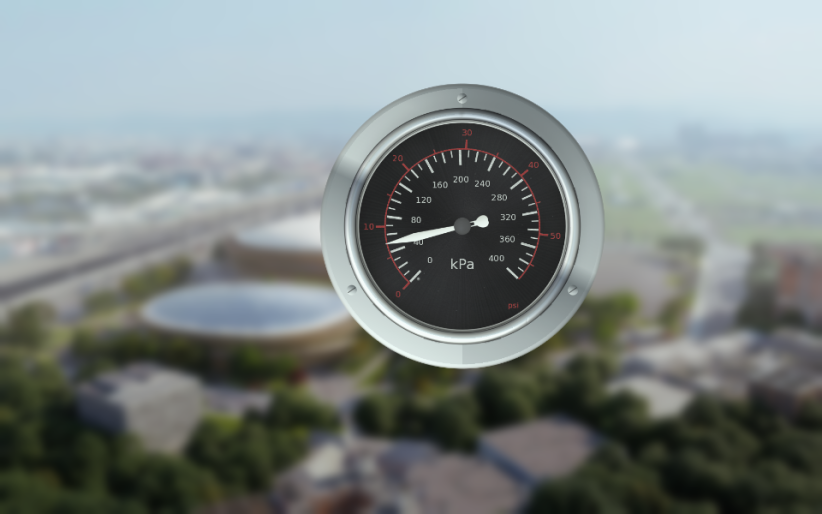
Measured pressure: 50 kPa
